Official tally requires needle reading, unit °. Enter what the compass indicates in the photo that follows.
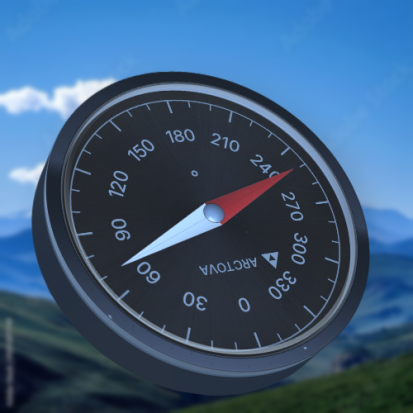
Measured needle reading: 250 °
